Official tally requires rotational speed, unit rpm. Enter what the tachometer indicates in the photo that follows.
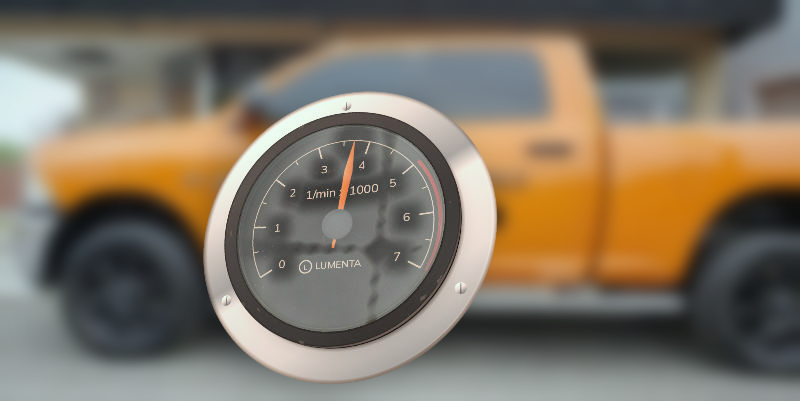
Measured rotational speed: 3750 rpm
